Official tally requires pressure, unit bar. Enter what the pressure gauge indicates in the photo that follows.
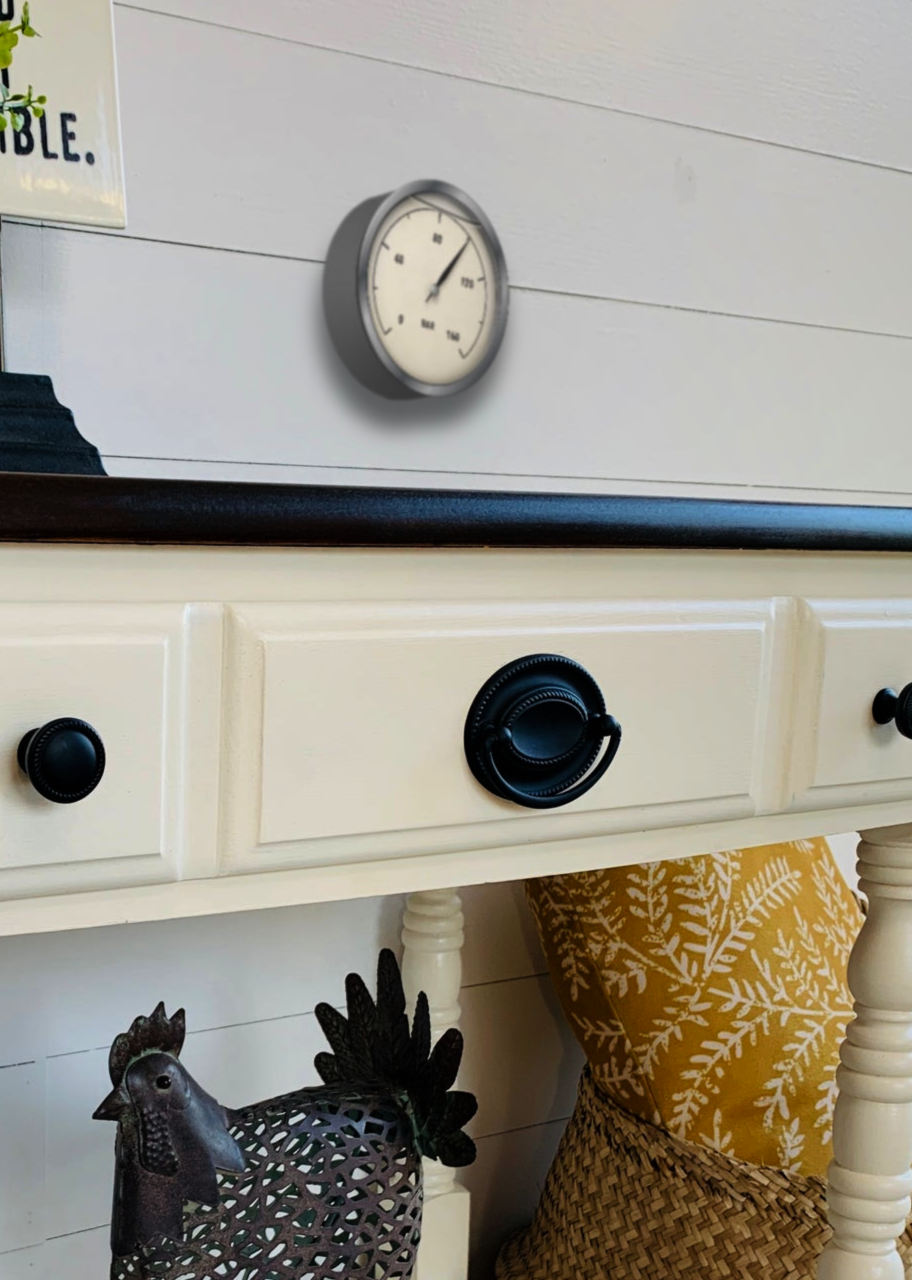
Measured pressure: 100 bar
